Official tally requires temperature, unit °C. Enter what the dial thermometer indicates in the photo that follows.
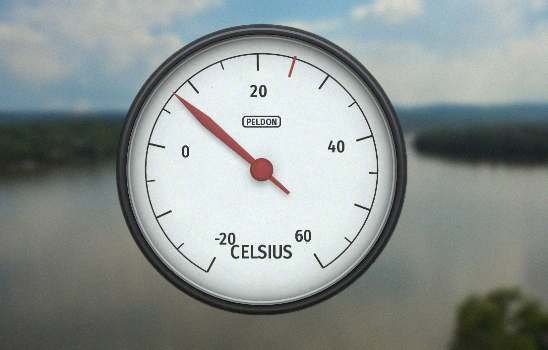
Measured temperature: 7.5 °C
